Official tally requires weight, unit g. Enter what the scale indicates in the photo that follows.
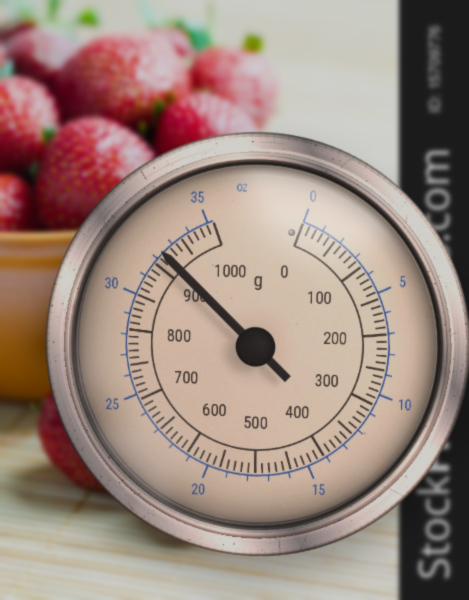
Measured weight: 920 g
